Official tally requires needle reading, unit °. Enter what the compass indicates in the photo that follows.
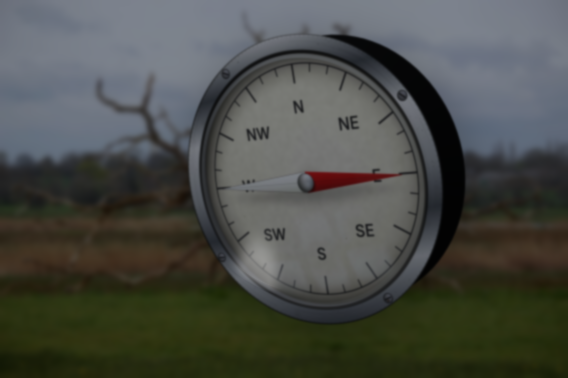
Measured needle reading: 90 °
